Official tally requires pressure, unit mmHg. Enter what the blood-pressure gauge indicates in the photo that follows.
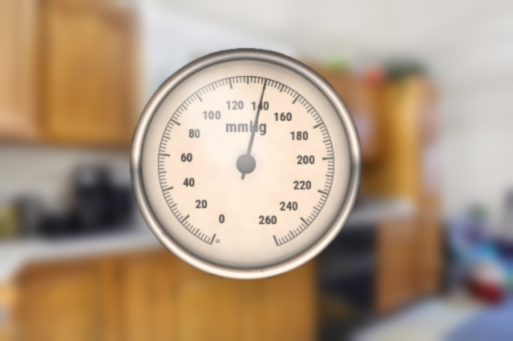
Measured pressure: 140 mmHg
